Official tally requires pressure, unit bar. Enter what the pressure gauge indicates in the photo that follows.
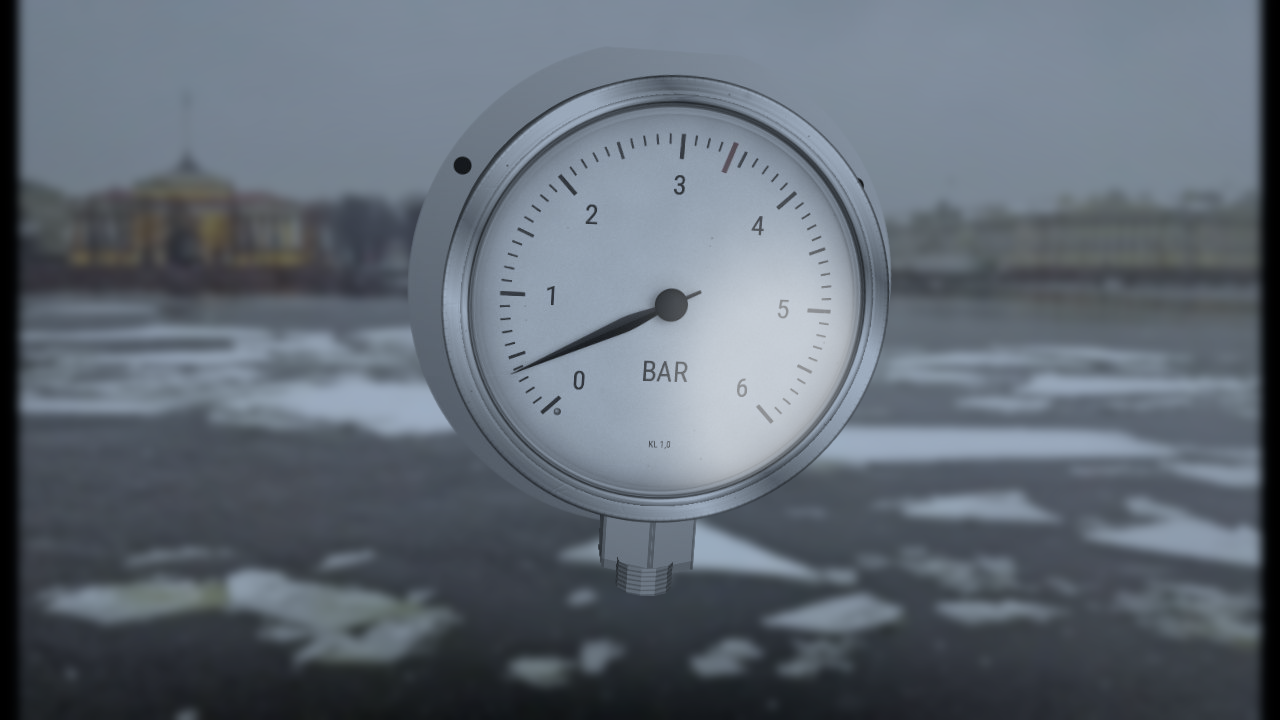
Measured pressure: 0.4 bar
